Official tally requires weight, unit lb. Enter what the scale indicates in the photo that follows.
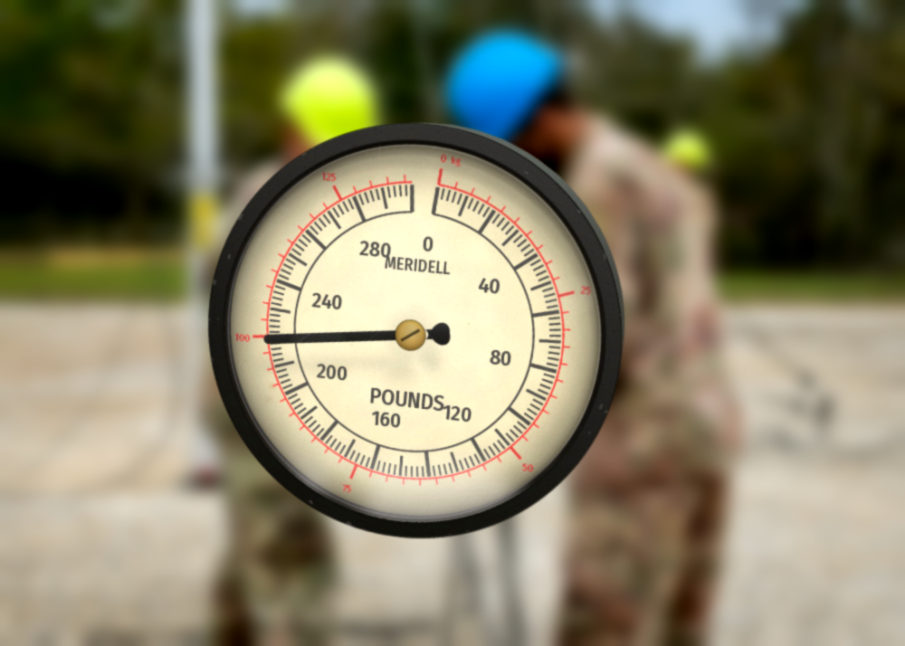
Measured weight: 220 lb
